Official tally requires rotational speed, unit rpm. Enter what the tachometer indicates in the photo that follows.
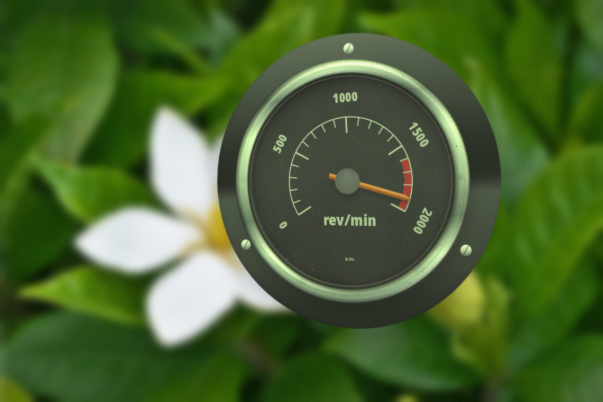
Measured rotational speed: 1900 rpm
